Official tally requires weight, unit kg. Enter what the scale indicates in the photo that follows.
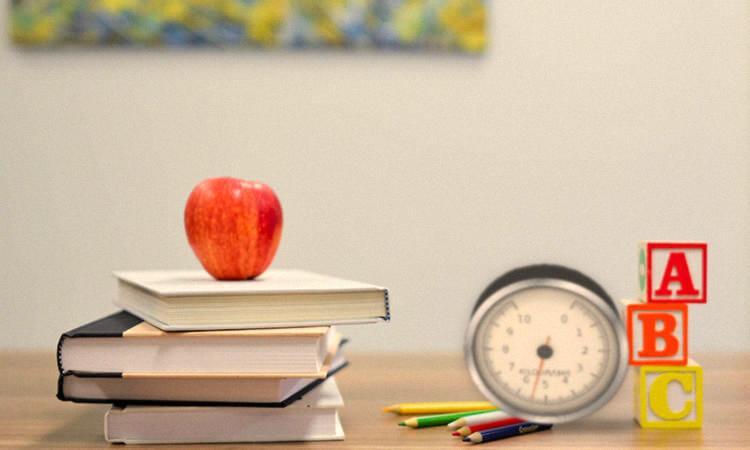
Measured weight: 5.5 kg
